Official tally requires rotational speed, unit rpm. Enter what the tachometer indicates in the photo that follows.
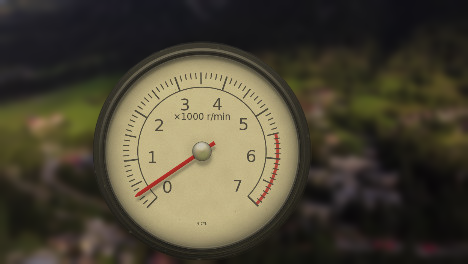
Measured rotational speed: 300 rpm
